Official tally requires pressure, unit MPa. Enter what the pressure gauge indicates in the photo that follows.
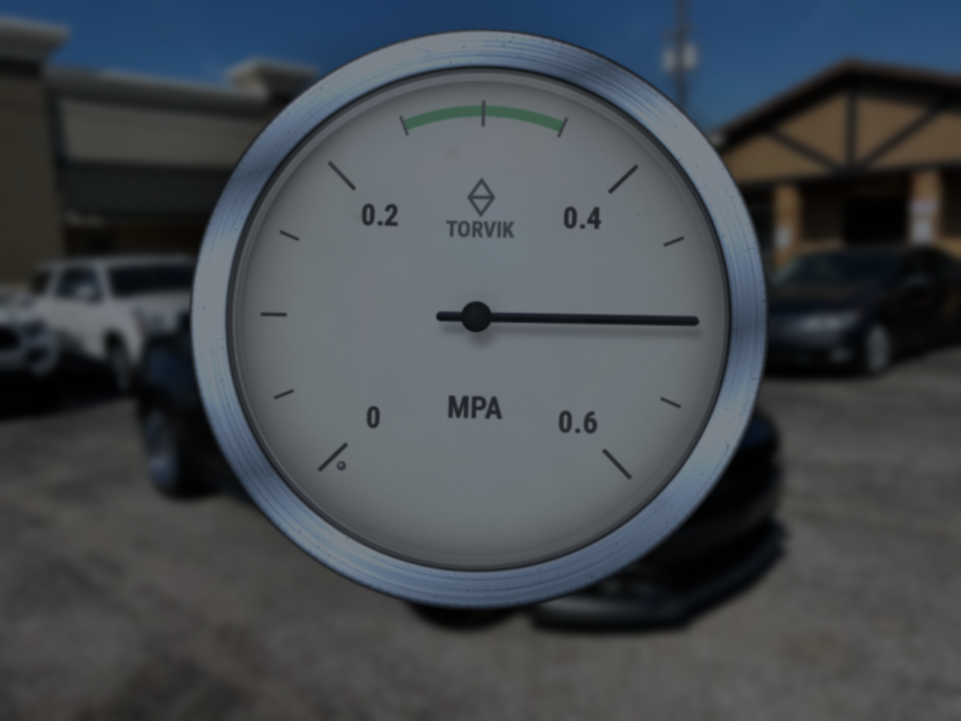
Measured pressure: 0.5 MPa
